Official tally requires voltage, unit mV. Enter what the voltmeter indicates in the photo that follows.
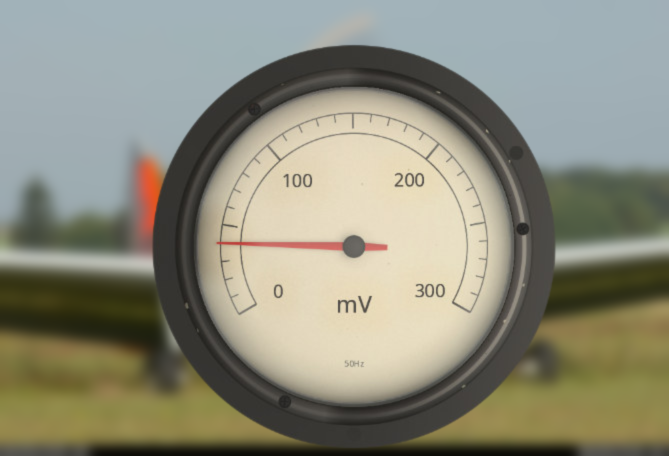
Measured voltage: 40 mV
